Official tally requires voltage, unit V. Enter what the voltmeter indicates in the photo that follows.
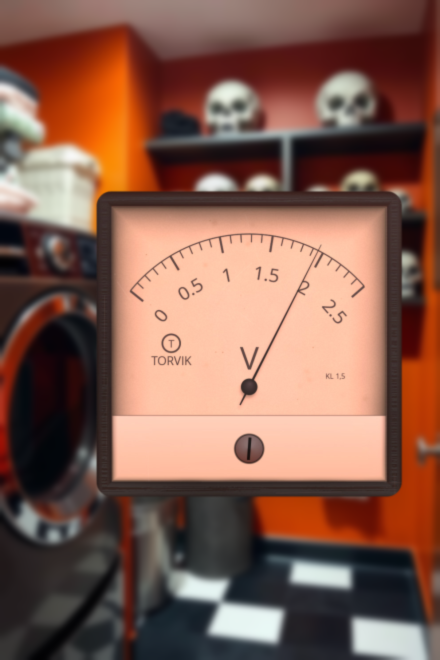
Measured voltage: 1.95 V
